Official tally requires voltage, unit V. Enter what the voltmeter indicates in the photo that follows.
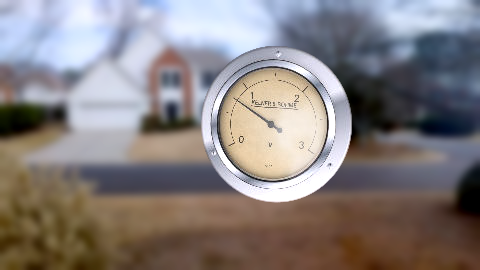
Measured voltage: 0.75 V
